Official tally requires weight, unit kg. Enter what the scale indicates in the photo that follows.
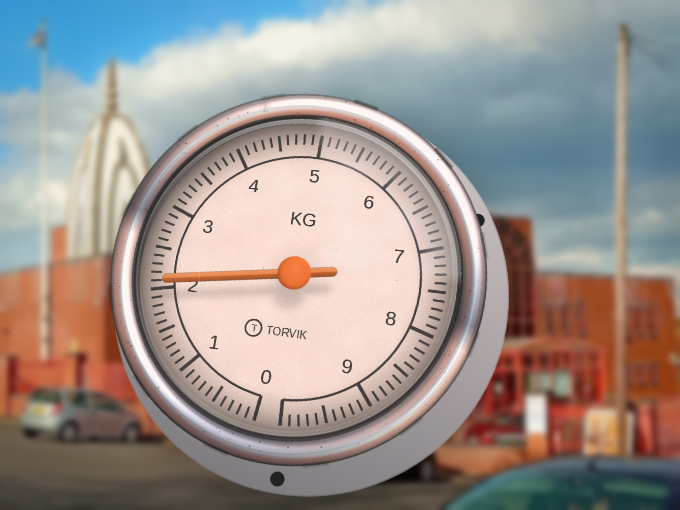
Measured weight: 2.1 kg
